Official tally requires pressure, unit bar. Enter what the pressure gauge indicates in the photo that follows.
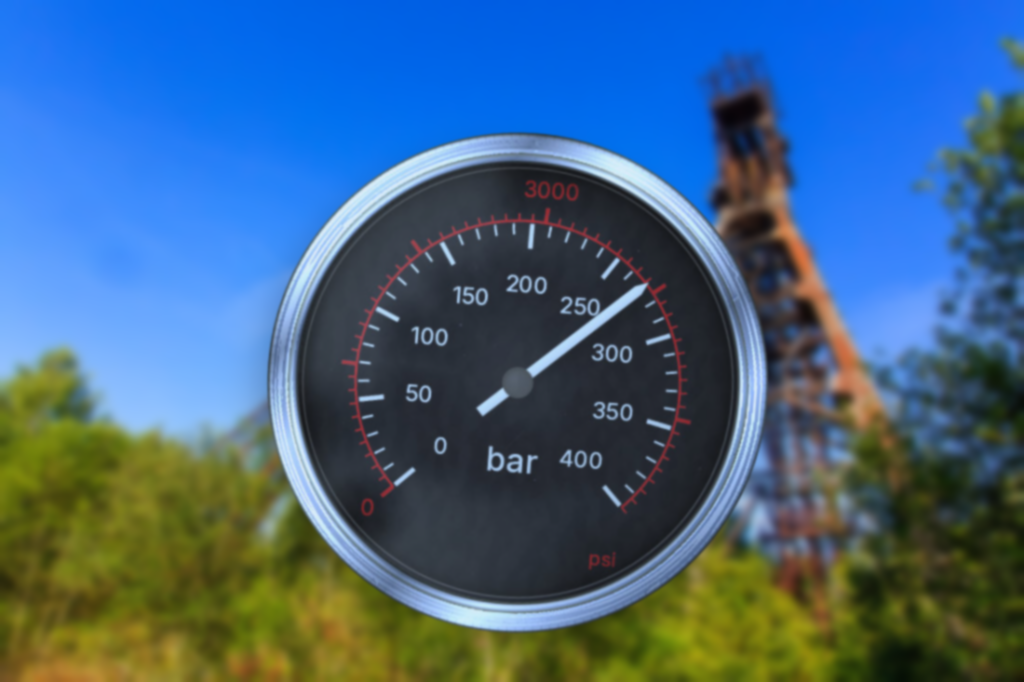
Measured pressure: 270 bar
